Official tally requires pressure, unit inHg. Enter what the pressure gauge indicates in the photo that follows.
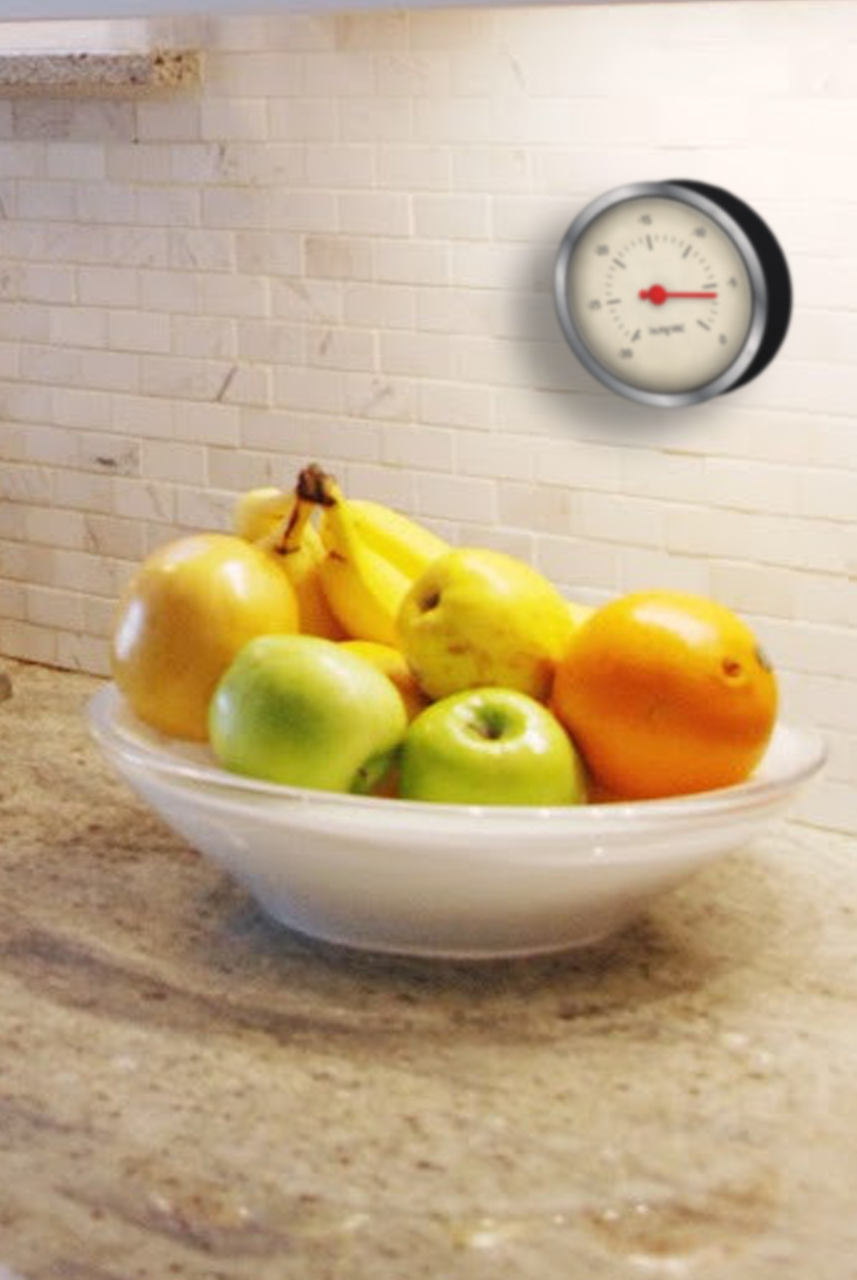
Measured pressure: -4 inHg
